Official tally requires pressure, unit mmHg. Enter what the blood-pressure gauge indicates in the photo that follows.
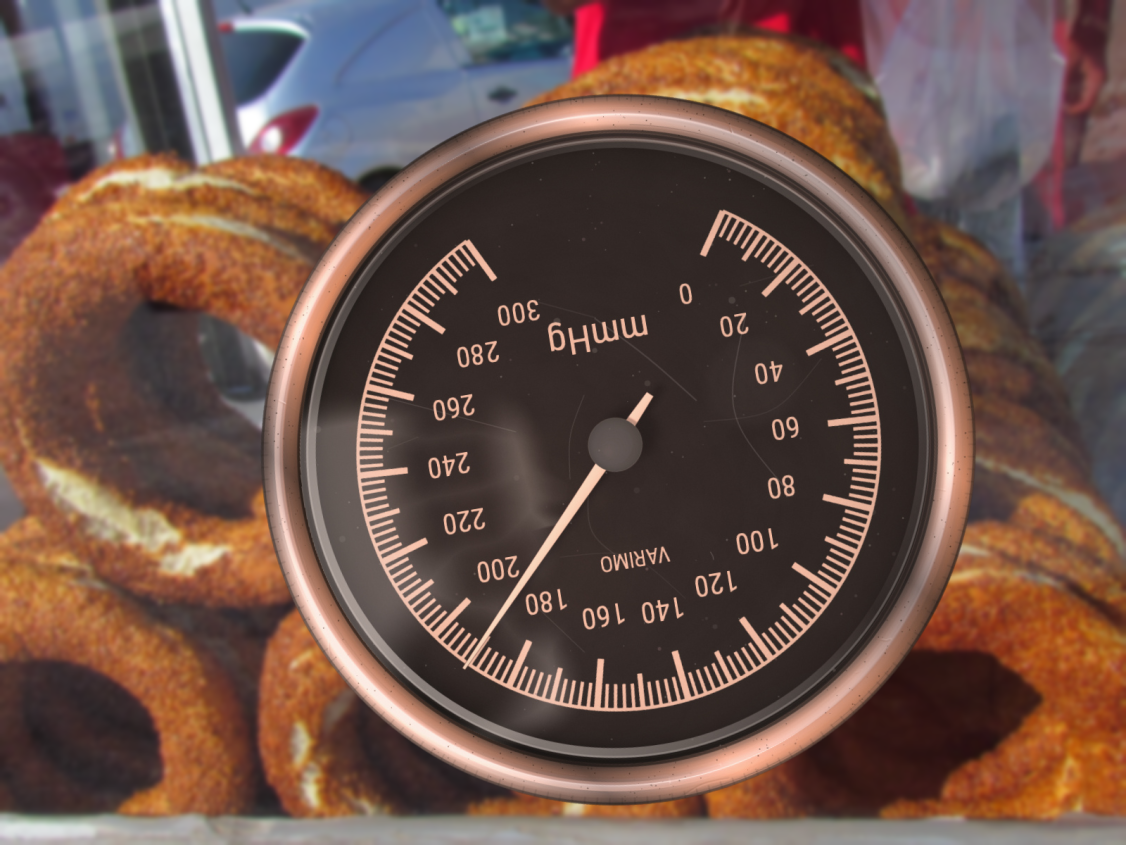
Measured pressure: 190 mmHg
